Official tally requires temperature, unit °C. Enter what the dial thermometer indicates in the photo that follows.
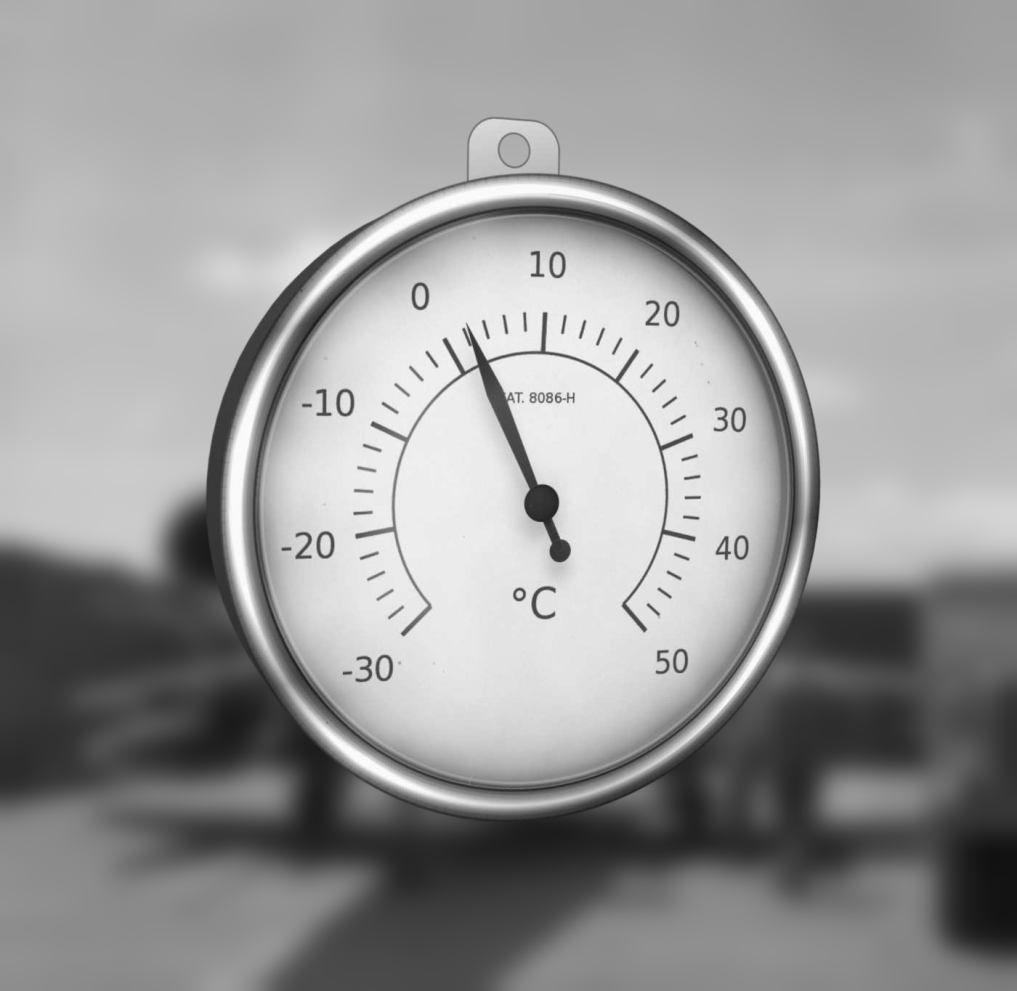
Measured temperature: 2 °C
